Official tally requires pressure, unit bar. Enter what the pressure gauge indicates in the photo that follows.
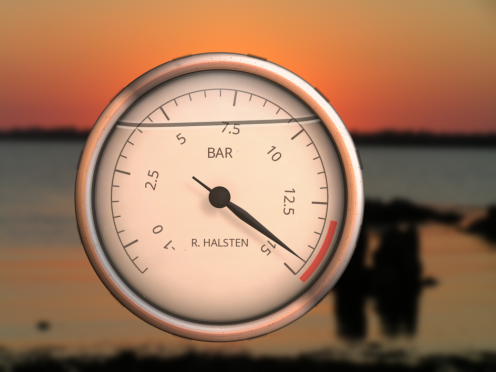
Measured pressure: 14.5 bar
